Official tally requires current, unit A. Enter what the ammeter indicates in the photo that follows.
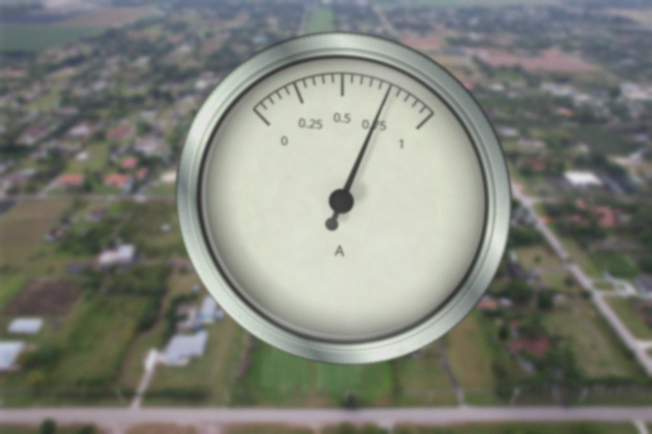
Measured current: 0.75 A
